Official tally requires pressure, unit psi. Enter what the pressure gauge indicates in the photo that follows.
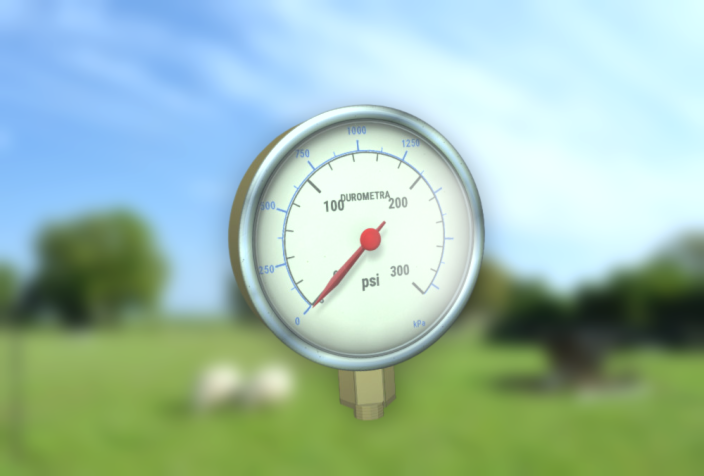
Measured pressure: 0 psi
